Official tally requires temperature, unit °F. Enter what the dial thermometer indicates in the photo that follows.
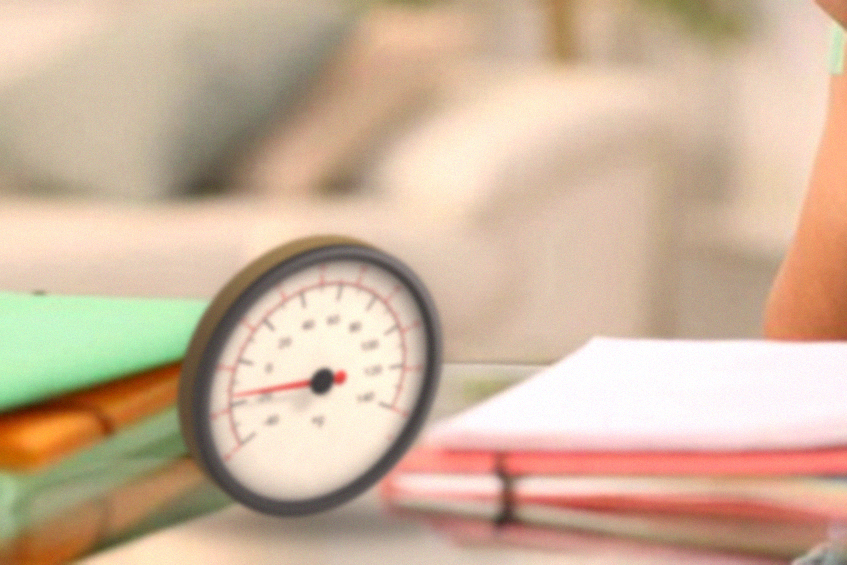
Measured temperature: -15 °F
